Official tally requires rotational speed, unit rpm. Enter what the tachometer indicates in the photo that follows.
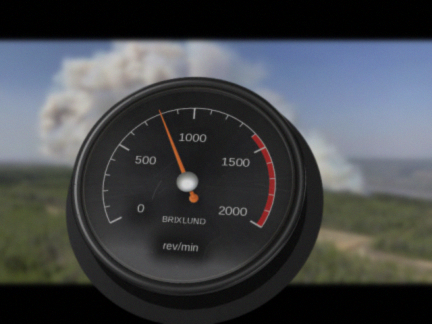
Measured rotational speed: 800 rpm
